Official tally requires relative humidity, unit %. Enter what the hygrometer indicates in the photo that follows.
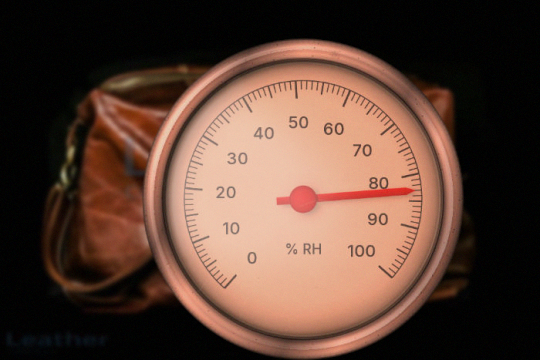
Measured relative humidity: 83 %
